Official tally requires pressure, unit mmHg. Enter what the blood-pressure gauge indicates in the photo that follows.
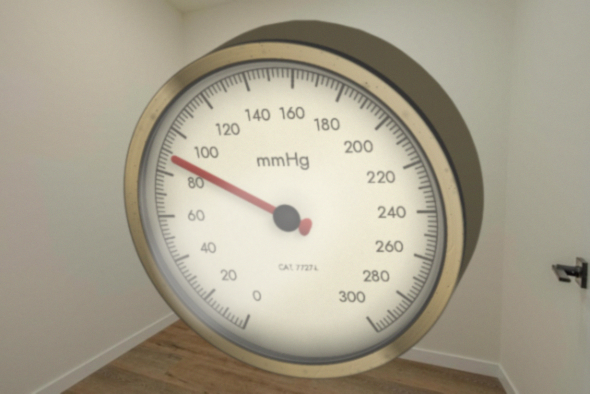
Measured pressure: 90 mmHg
